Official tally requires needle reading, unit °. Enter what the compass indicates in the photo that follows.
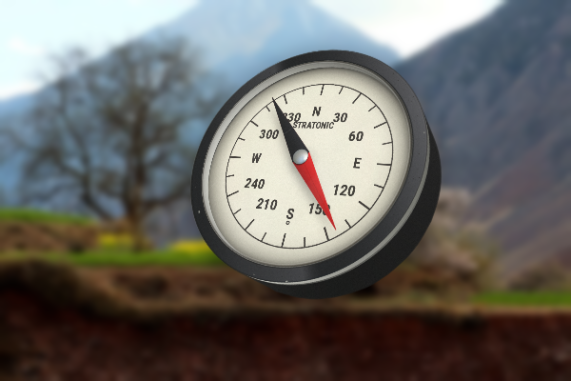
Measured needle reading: 142.5 °
